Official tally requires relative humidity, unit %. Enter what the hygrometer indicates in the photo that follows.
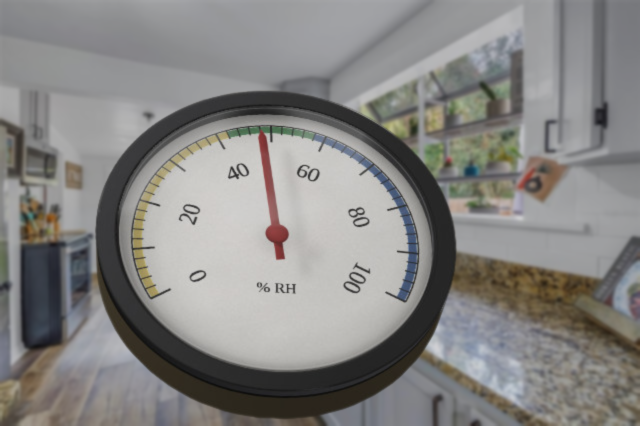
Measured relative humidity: 48 %
